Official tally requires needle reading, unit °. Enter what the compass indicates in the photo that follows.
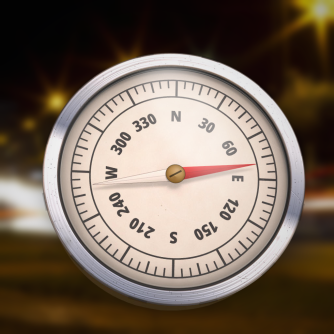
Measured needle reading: 80 °
